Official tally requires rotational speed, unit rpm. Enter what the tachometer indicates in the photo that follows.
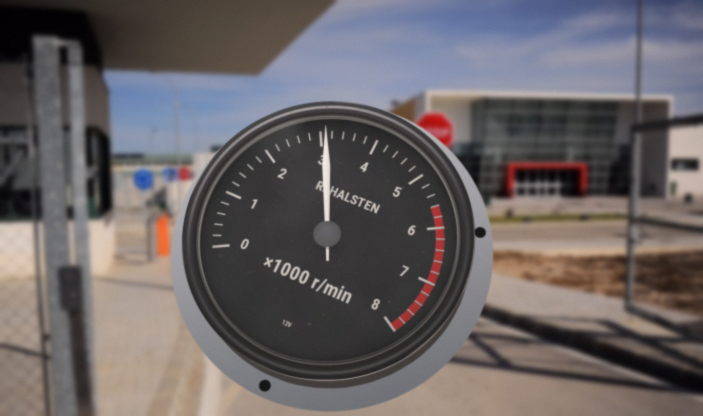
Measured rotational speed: 3100 rpm
